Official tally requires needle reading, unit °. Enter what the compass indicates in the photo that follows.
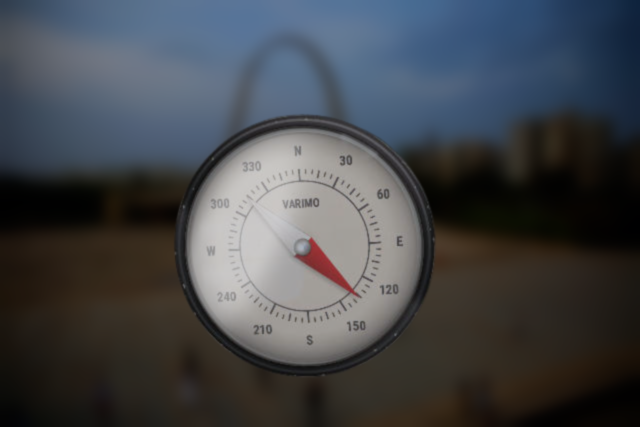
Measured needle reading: 135 °
